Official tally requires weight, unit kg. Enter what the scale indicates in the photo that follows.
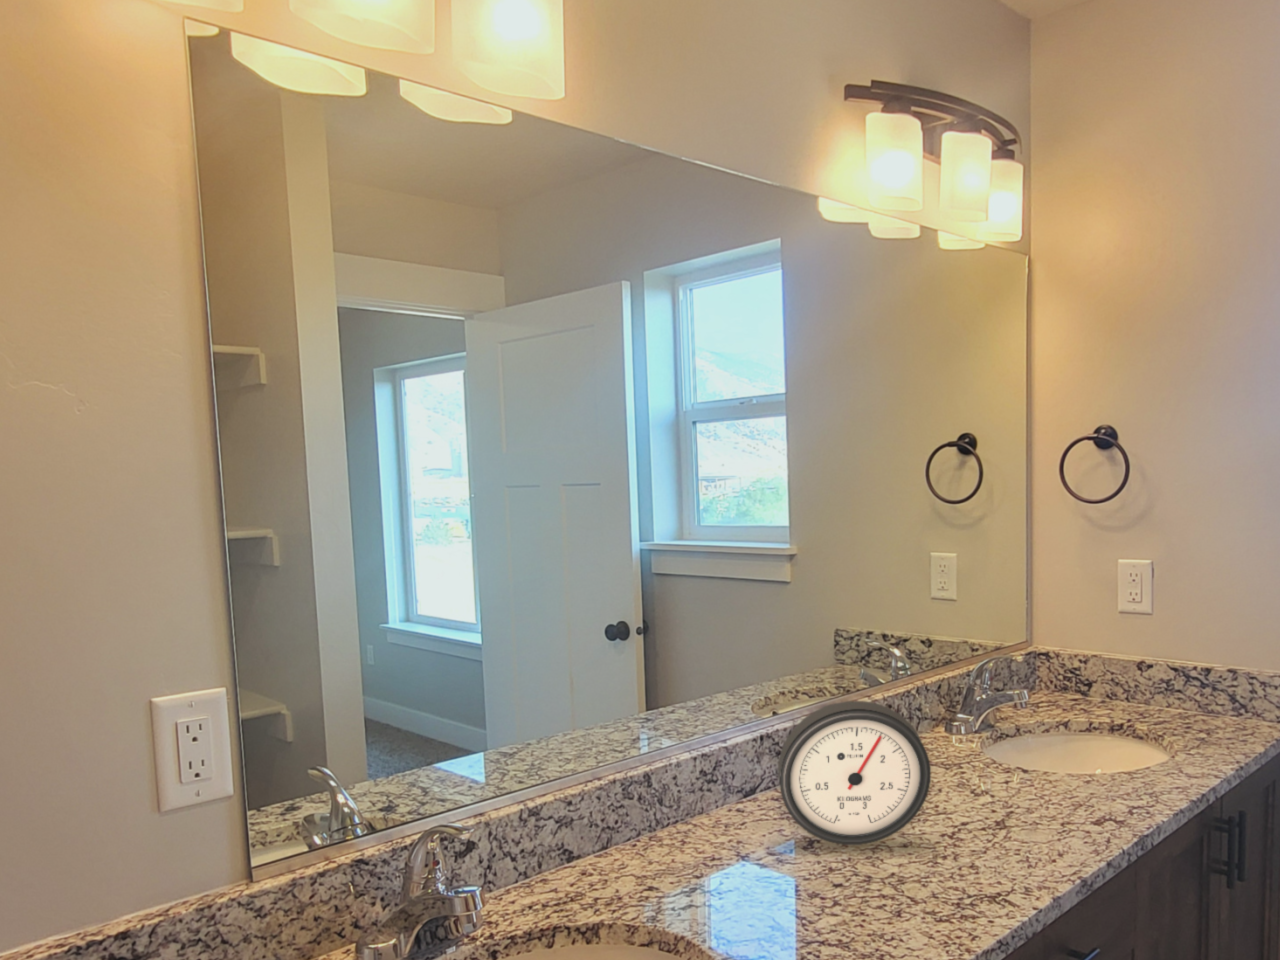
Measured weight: 1.75 kg
